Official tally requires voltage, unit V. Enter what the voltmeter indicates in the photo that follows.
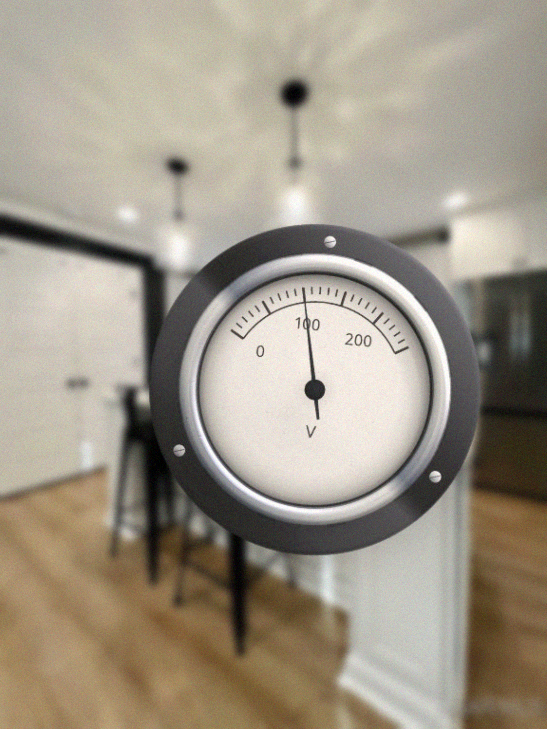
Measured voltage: 100 V
